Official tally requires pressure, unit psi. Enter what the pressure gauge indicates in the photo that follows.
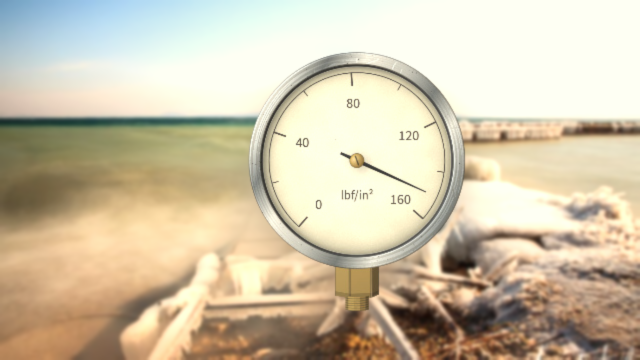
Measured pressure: 150 psi
